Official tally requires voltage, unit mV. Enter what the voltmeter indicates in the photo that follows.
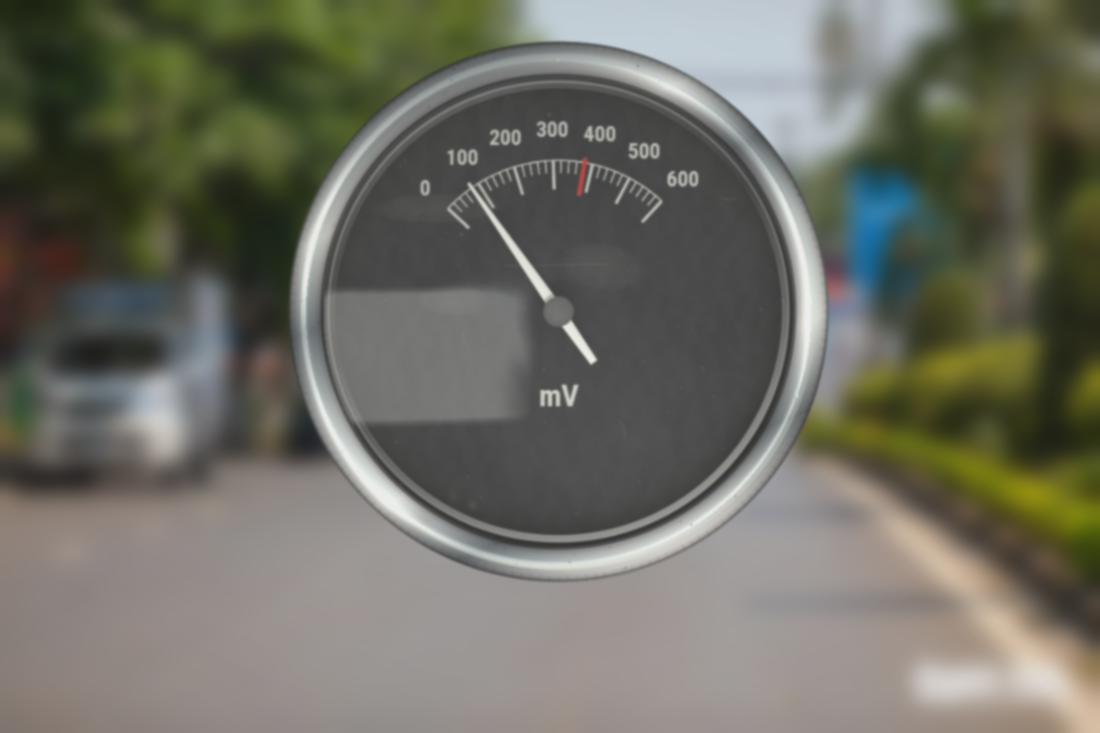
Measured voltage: 80 mV
